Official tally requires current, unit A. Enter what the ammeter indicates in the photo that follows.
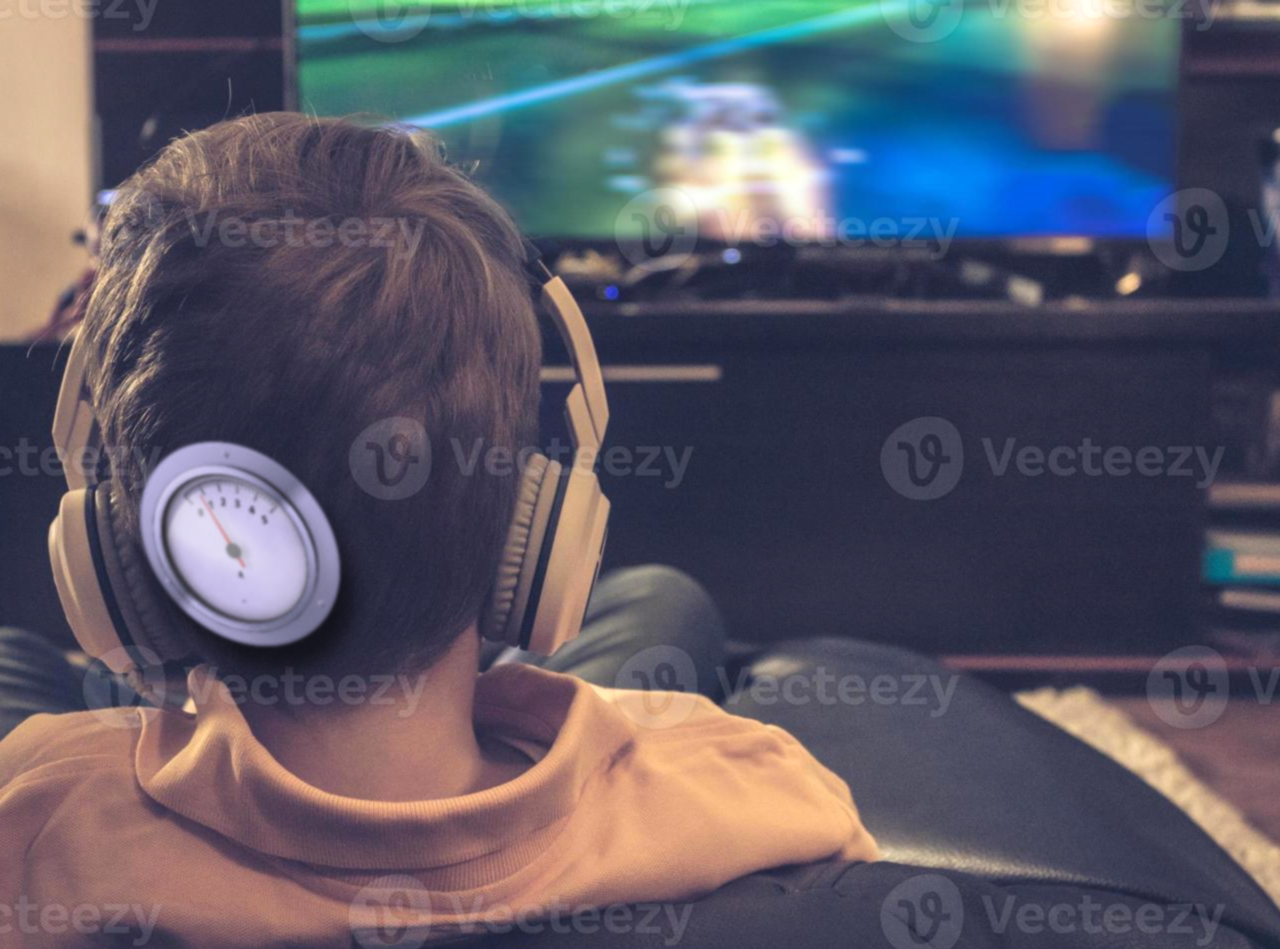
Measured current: 1 A
